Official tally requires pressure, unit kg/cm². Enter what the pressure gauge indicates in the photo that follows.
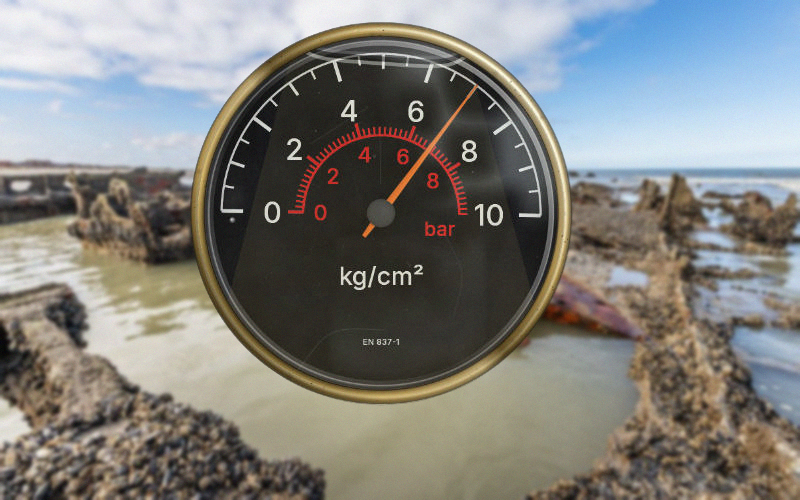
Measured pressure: 7 kg/cm²
